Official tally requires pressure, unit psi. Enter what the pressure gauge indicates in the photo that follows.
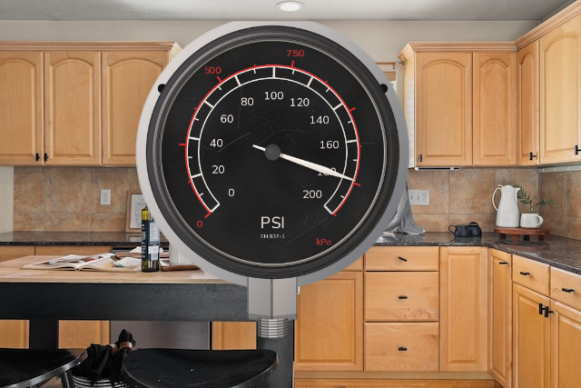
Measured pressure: 180 psi
